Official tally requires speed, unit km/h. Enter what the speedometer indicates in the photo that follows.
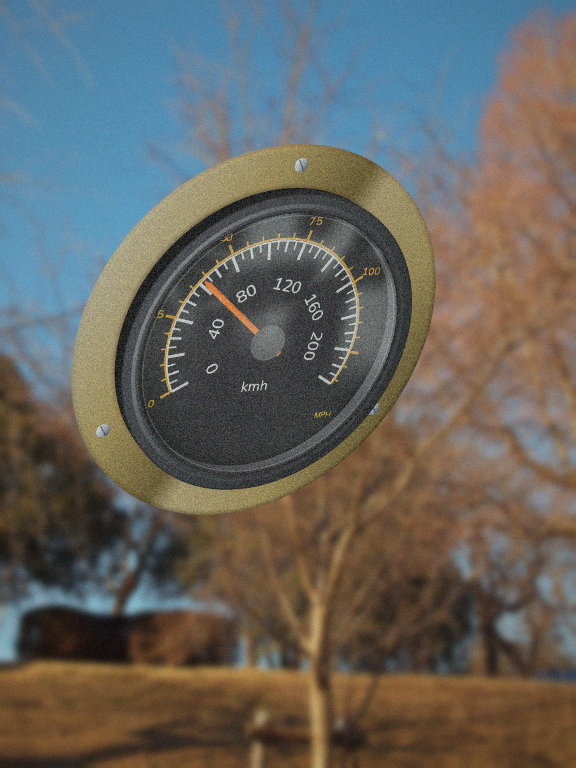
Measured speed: 62.5 km/h
